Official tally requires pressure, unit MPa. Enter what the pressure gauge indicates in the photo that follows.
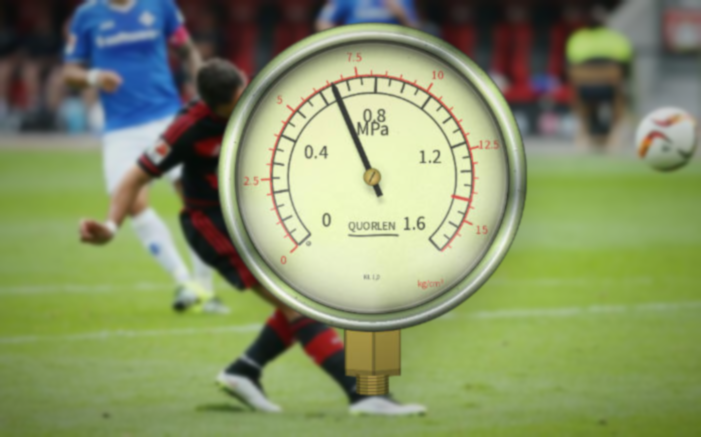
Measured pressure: 0.65 MPa
